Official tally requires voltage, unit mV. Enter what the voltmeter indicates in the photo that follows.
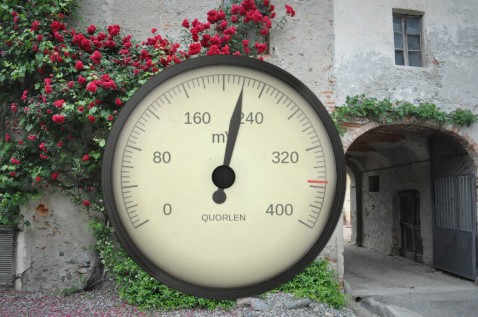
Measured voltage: 220 mV
